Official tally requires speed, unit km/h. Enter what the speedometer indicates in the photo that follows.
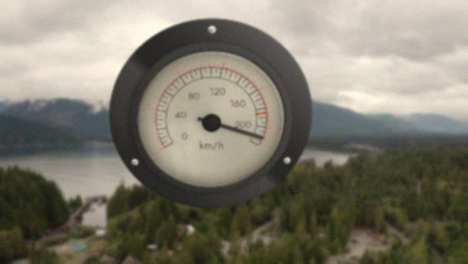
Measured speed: 210 km/h
